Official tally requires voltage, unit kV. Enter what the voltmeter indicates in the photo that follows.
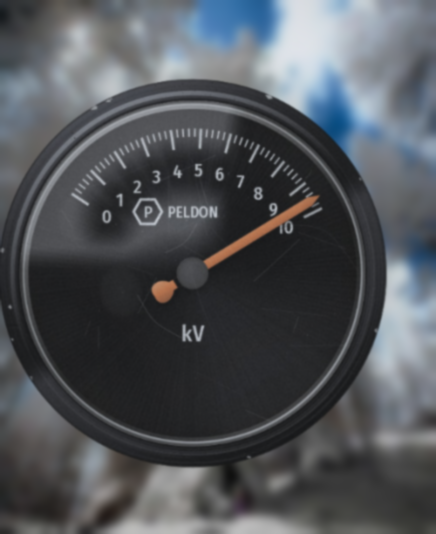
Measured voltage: 9.6 kV
